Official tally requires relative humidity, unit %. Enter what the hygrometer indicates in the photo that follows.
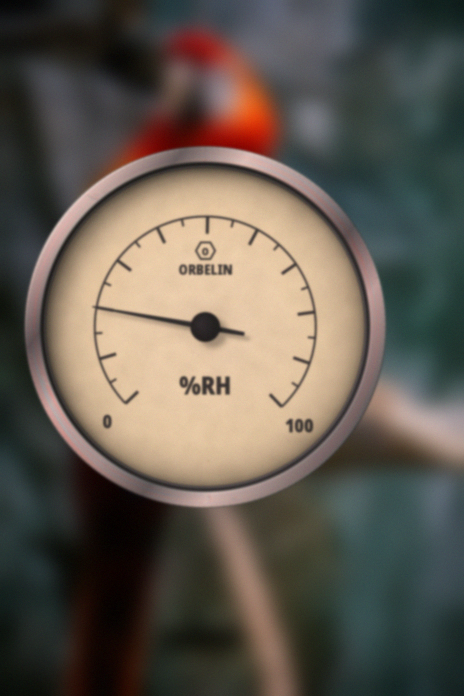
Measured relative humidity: 20 %
